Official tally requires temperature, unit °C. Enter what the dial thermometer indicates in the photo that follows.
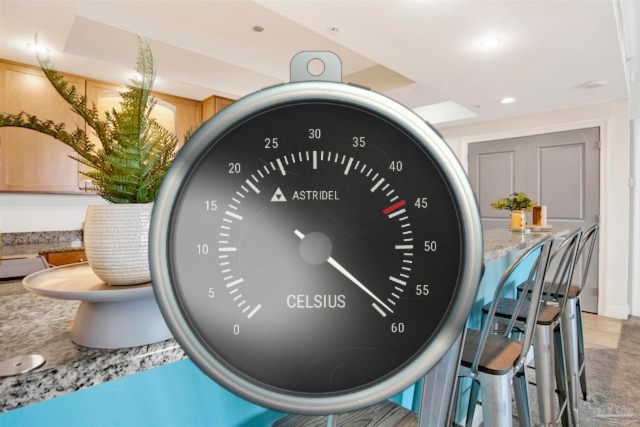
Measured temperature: 59 °C
